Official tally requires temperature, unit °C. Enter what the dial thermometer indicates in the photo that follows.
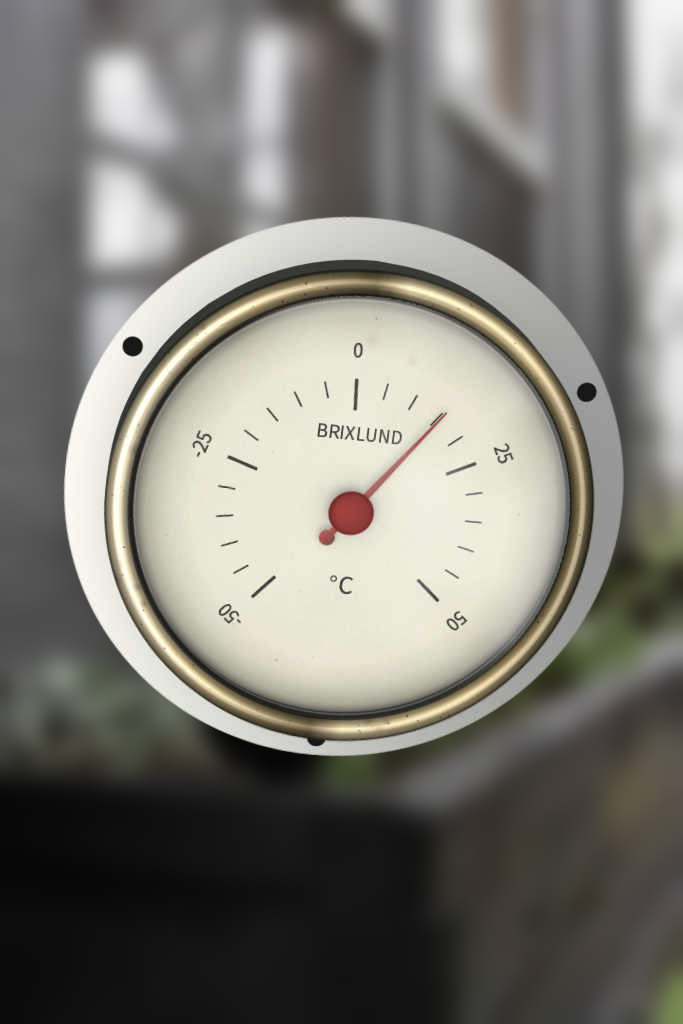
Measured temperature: 15 °C
